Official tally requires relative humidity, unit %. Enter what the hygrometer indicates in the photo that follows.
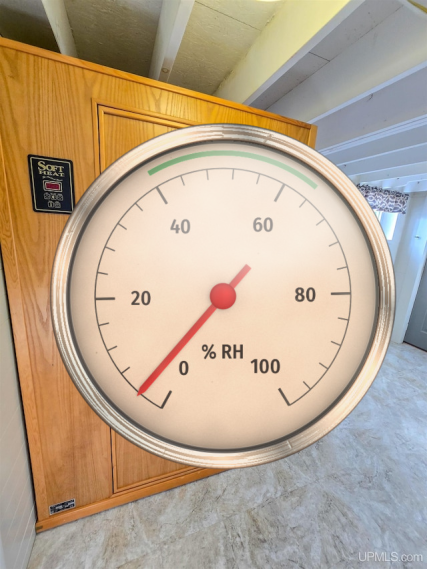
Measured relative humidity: 4 %
